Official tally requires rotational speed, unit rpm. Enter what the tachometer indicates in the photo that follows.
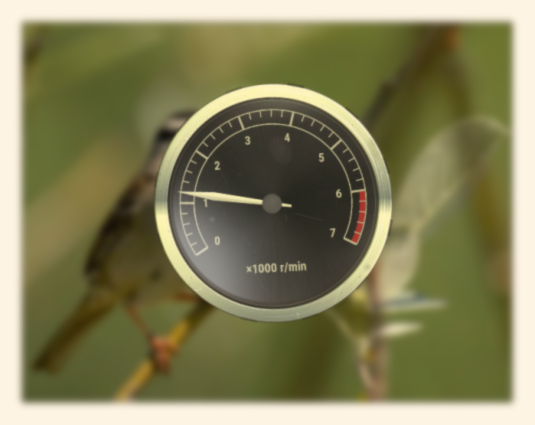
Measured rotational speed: 1200 rpm
